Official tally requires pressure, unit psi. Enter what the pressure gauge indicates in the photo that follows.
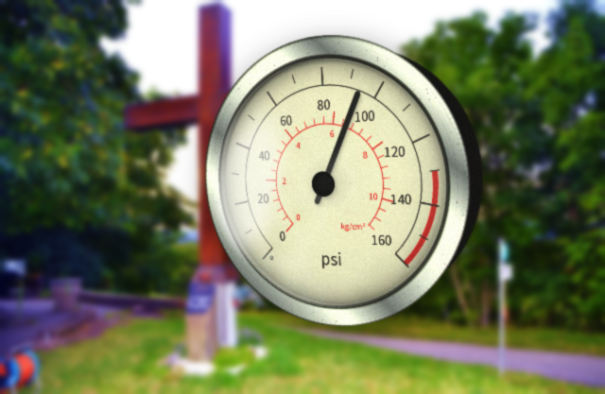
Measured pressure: 95 psi
